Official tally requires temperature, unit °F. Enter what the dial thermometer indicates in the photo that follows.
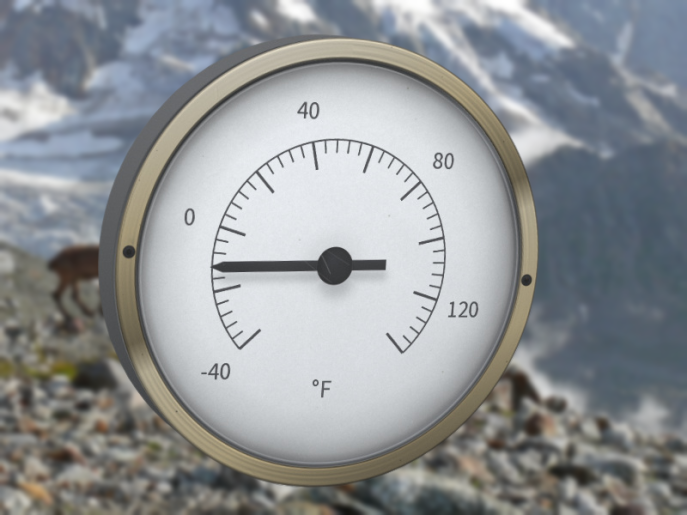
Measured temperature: -12 °F
